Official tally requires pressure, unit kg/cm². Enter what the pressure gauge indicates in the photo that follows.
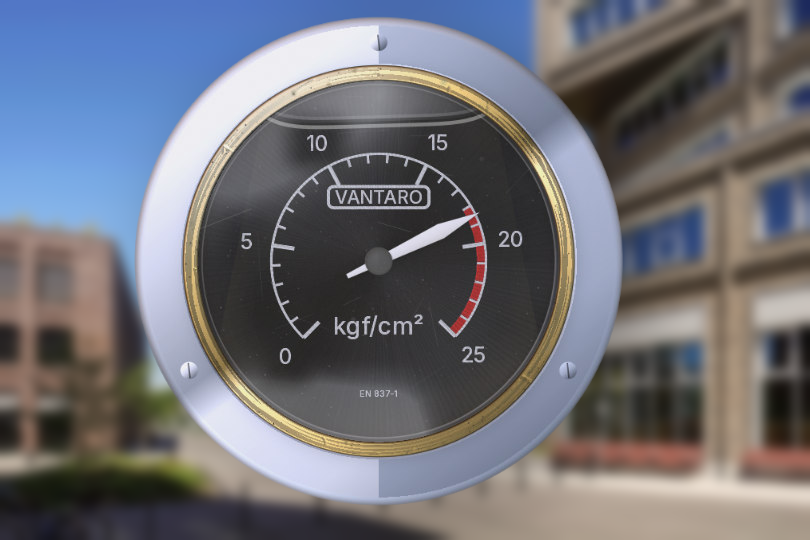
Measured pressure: 18.5 kg/cm²
